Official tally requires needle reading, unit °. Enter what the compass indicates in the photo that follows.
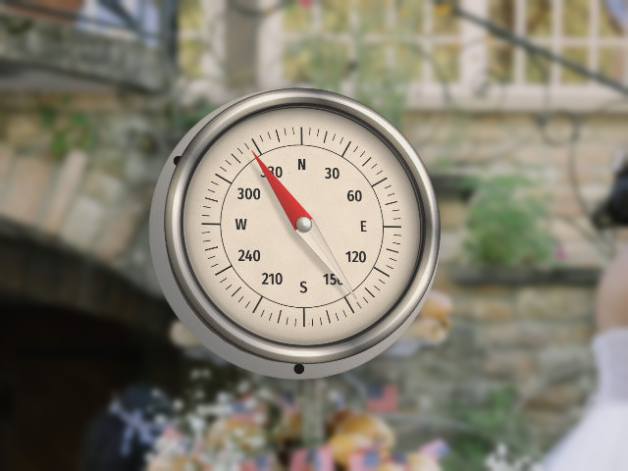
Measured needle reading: 325 °
